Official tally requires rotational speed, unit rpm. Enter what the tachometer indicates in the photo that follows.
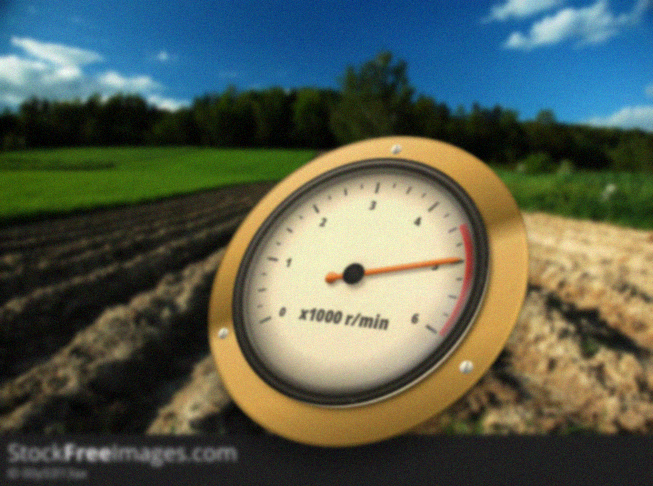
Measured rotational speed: 5000 rpm
